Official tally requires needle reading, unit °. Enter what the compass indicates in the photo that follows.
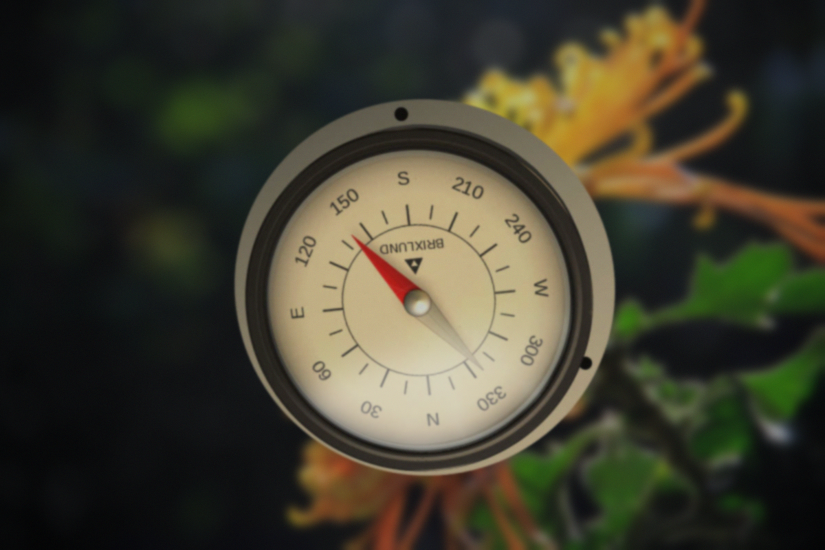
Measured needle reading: 142.5 °
